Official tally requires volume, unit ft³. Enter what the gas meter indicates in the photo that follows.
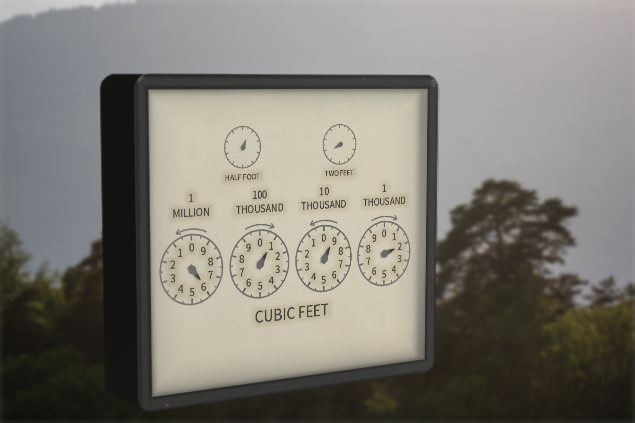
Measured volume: 609200 ft³
